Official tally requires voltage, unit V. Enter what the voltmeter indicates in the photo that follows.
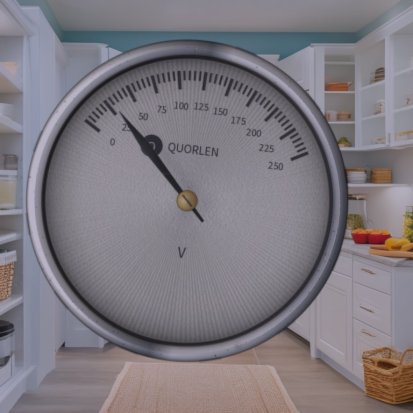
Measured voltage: 30 V
